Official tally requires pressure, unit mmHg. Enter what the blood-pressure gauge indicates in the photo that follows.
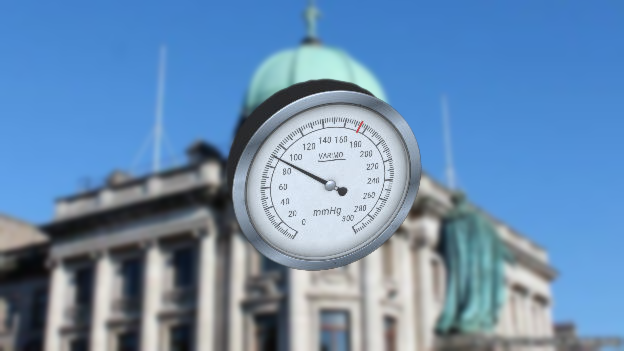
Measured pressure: 90 mmHg
